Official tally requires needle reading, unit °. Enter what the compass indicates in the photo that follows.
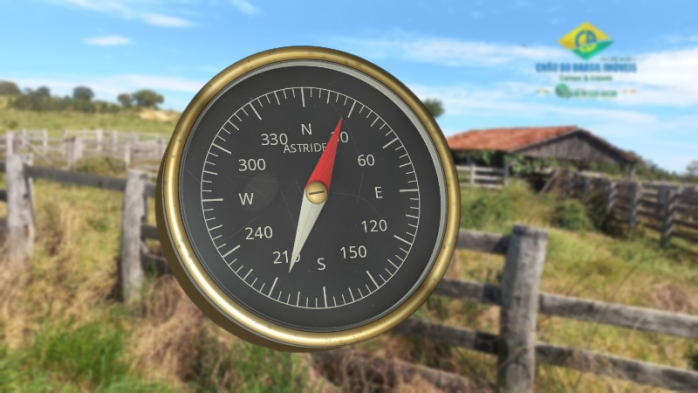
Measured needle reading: 25 °
